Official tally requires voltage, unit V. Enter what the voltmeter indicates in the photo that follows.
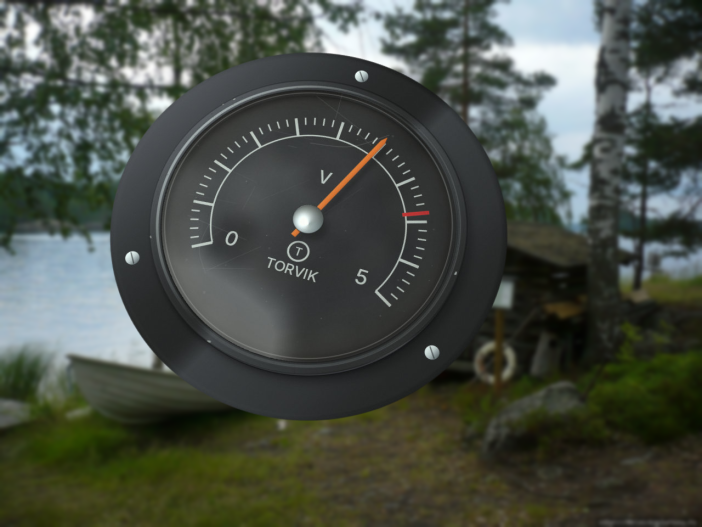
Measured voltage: 3 V
